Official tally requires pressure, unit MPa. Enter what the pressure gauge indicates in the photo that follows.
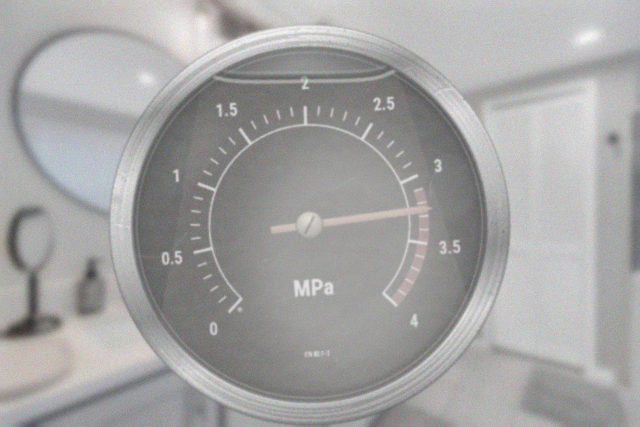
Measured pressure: 3.25 MPa
